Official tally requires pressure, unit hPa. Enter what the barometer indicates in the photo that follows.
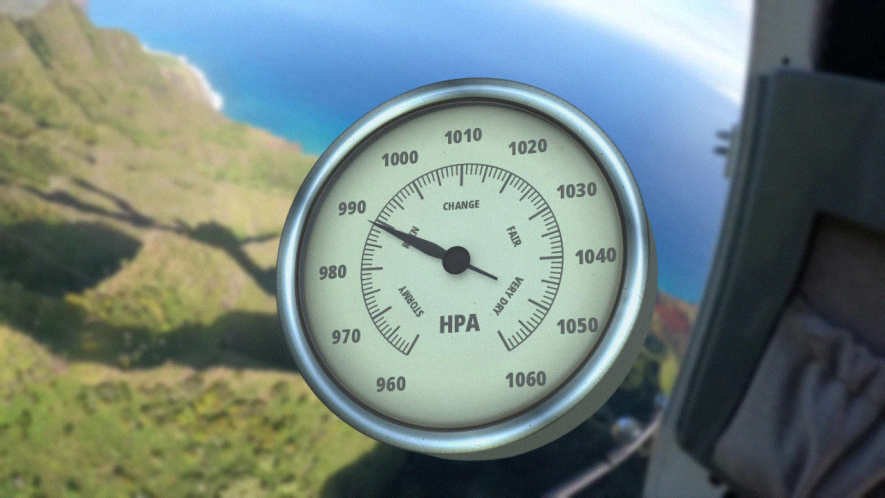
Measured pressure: 989 hPa
